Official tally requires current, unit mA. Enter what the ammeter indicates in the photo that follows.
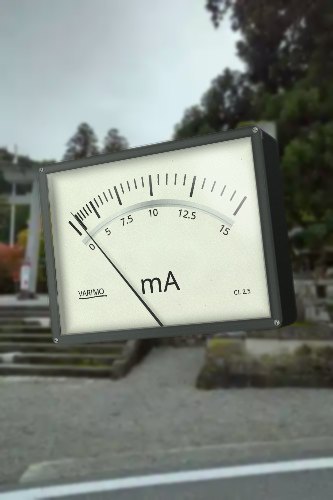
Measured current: 2.5 mA
